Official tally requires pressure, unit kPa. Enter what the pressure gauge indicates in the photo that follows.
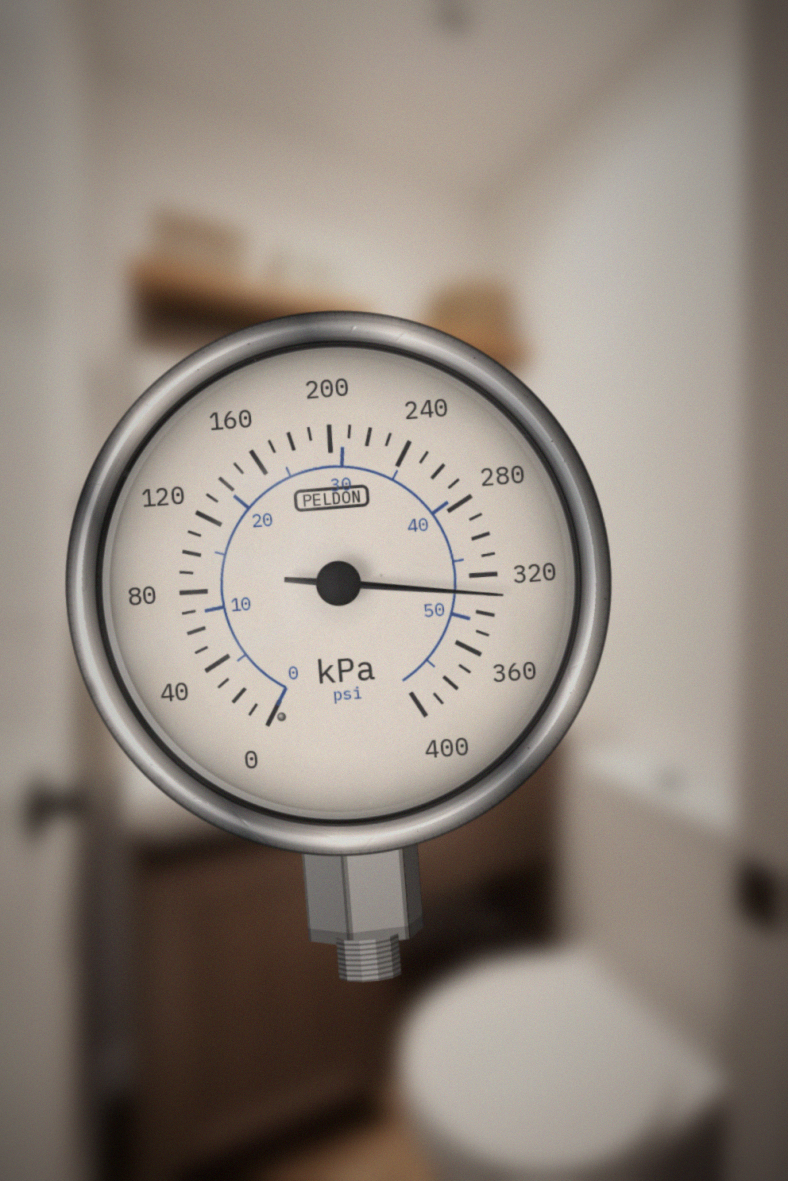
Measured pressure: 330 kPa
